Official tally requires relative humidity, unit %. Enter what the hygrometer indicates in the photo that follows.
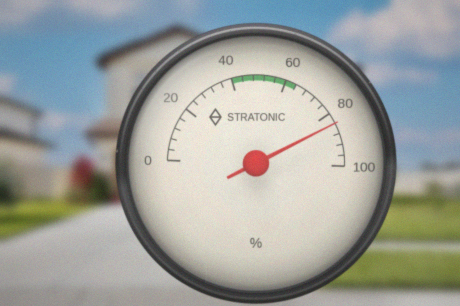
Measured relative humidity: 84 %
